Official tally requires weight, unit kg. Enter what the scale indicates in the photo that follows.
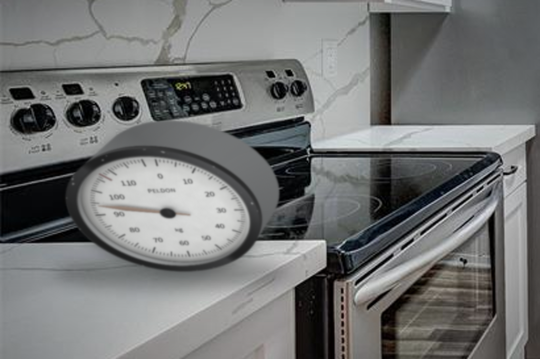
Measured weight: 95 kg
